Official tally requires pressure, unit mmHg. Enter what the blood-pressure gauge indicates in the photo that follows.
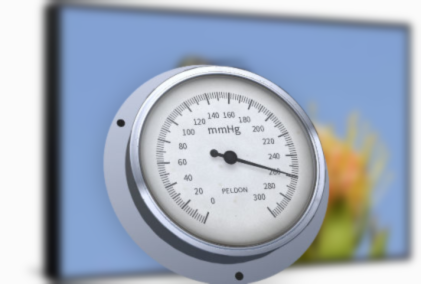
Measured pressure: 260 mmHg
